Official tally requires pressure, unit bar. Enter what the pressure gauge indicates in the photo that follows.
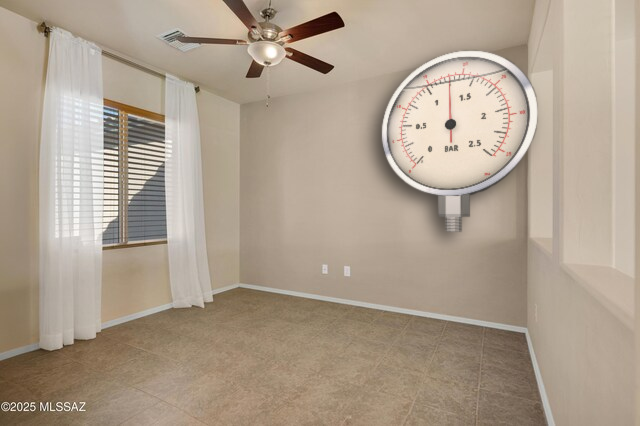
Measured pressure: 1.25 bar
